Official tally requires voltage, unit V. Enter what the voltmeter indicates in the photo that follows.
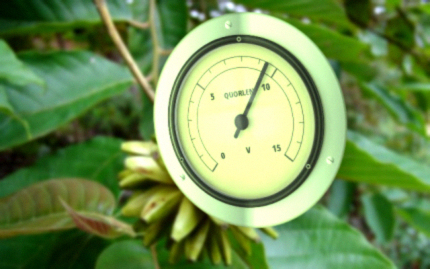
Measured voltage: 9.5 V
